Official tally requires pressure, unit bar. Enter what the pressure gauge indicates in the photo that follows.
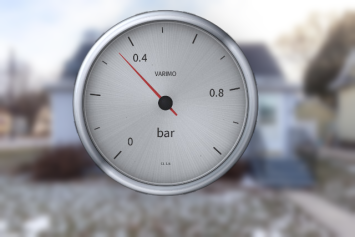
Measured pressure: 0.35 bar
